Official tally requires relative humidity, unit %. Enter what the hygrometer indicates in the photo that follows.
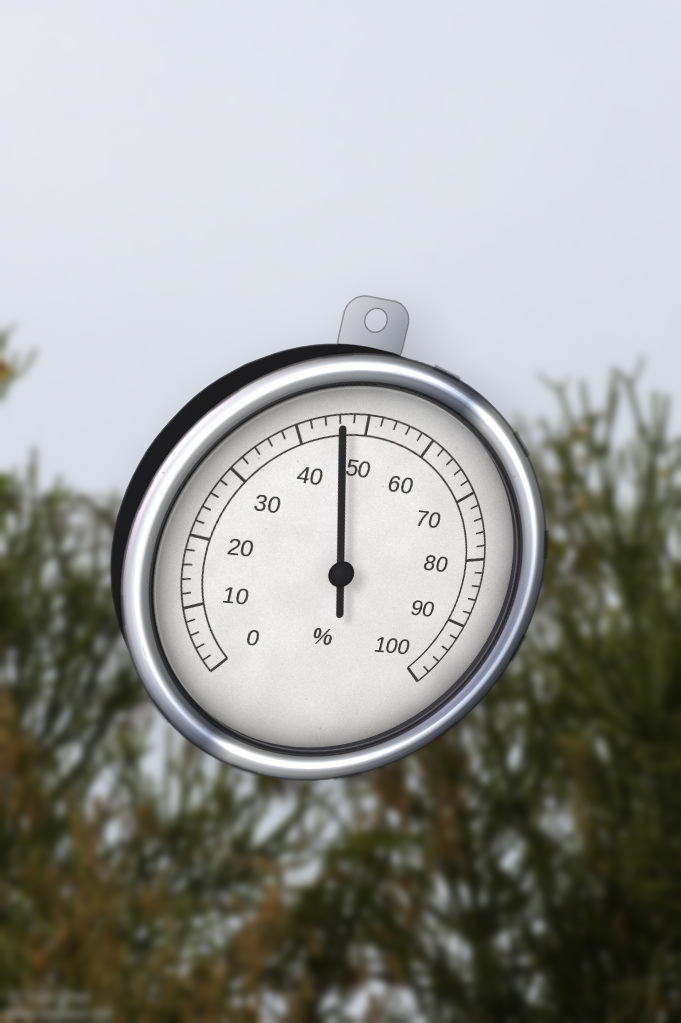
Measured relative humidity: 46 %
